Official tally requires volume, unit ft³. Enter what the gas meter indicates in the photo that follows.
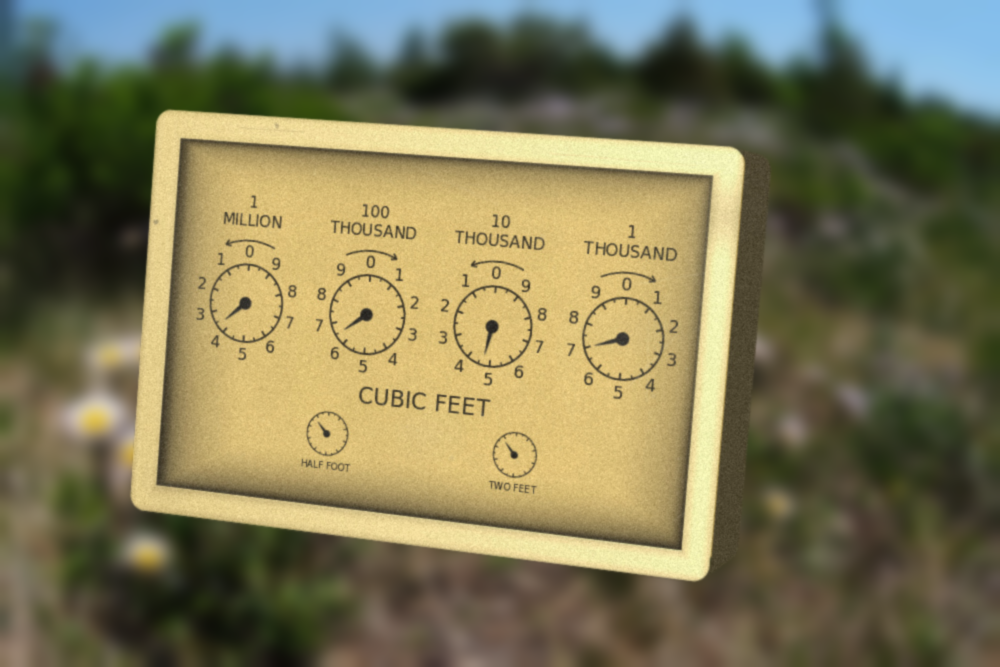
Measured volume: 364700 ft³
